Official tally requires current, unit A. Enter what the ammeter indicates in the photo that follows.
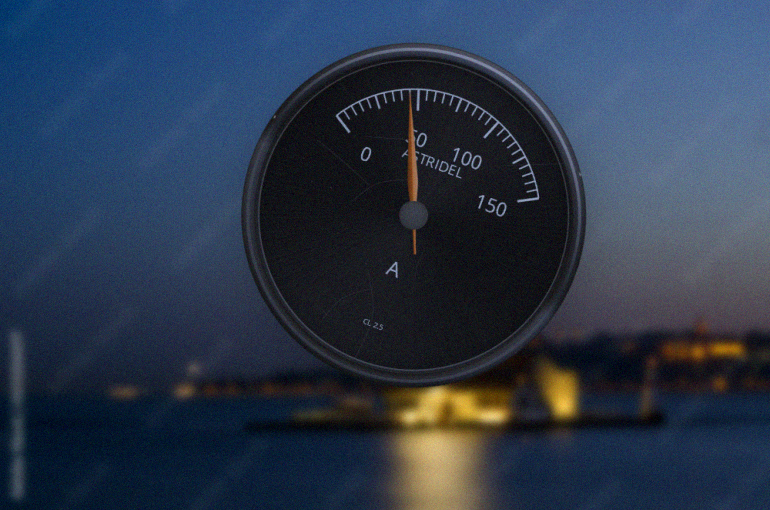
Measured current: 45 A
